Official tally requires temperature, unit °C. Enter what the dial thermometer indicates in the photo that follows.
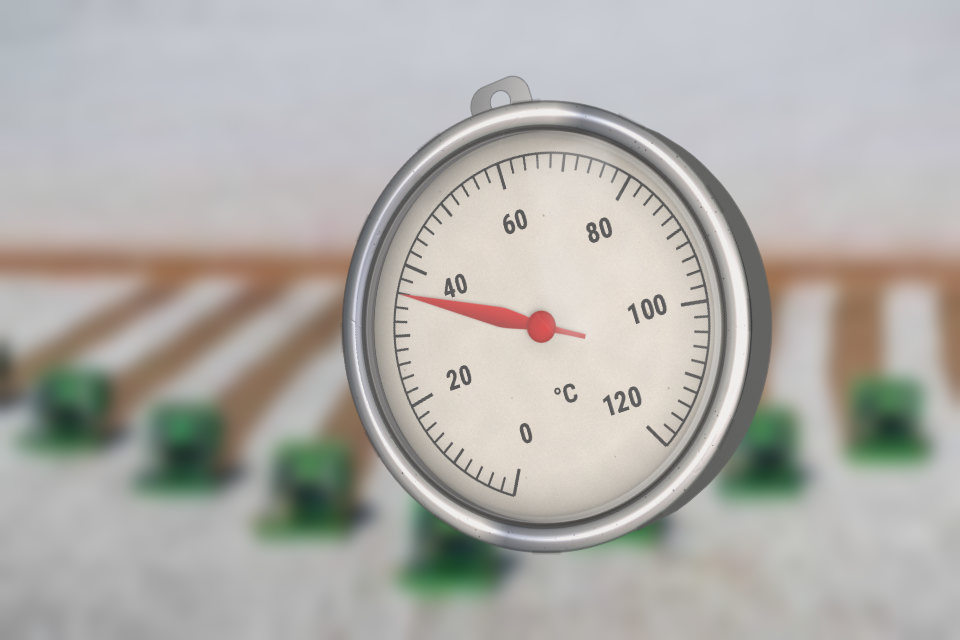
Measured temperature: 36 °C
